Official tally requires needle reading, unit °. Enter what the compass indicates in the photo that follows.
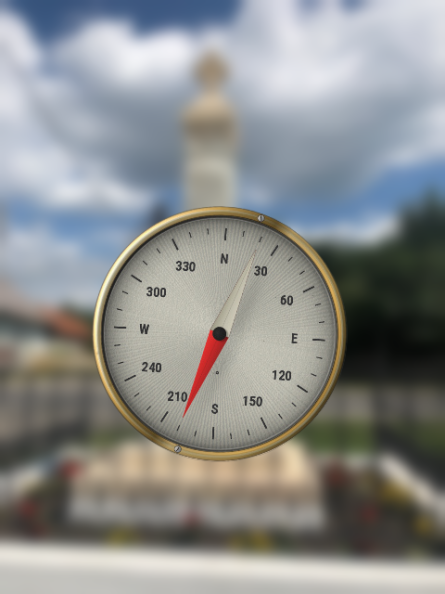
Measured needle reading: 200 °
